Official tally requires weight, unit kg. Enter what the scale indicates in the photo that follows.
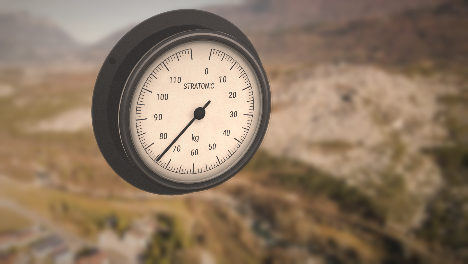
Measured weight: 75 kg
